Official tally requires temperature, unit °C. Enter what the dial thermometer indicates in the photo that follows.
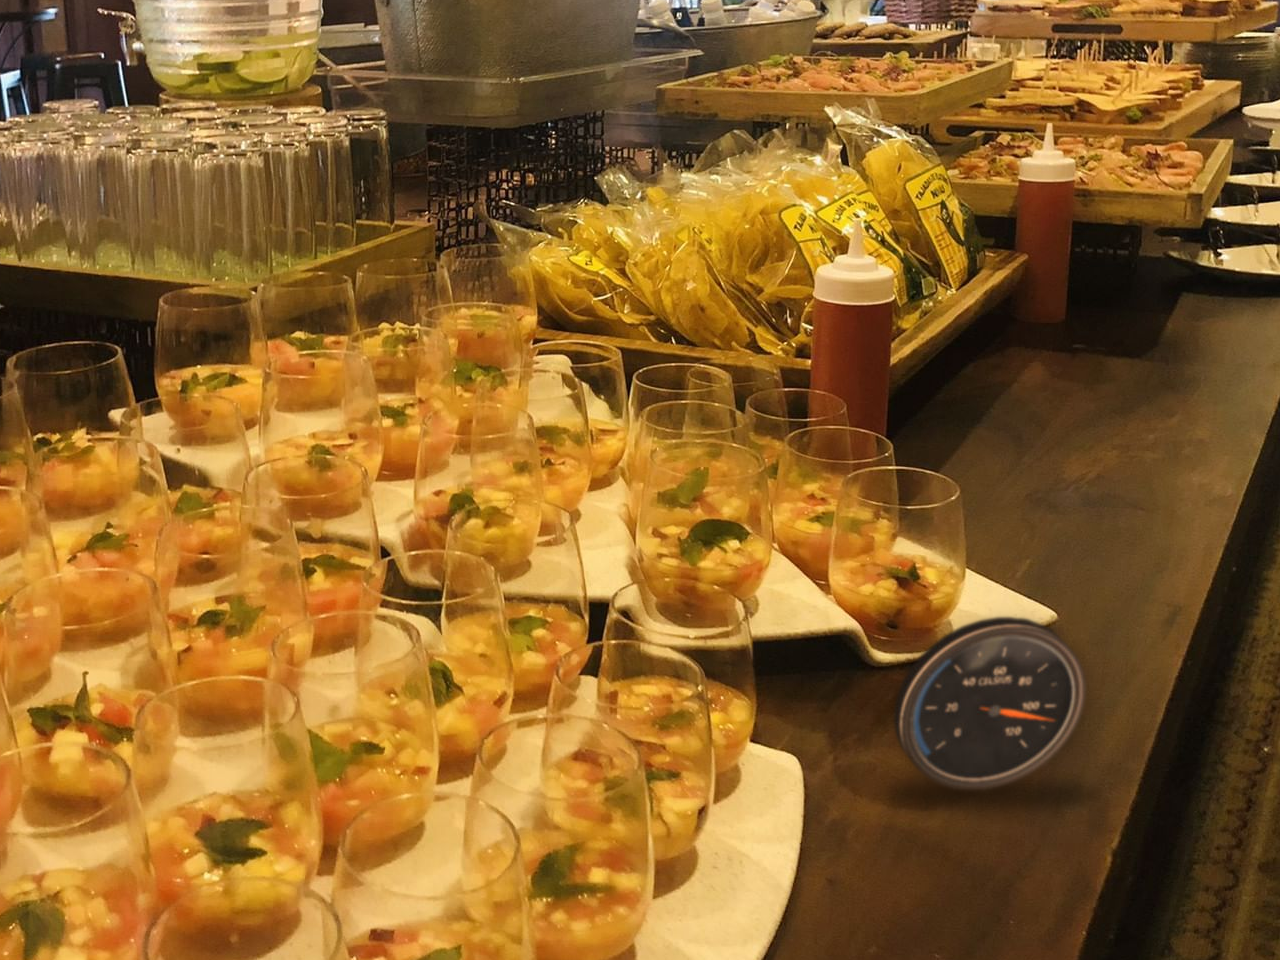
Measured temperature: 105 °C
